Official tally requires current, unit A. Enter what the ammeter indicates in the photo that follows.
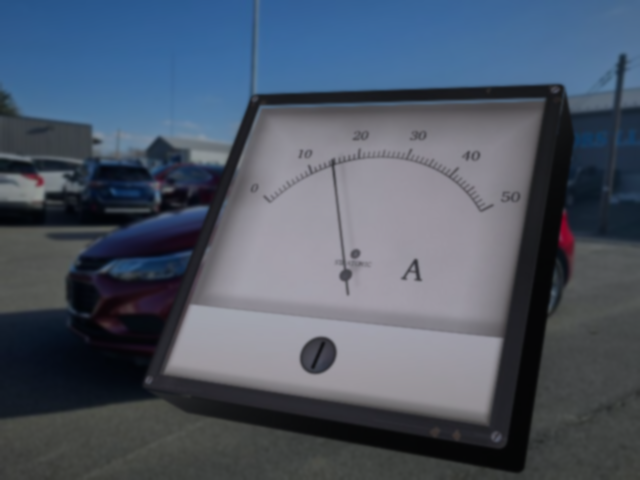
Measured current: 15 A
